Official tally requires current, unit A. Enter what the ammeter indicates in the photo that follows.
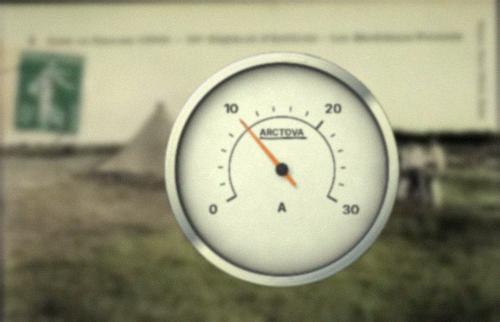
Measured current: 10 A
